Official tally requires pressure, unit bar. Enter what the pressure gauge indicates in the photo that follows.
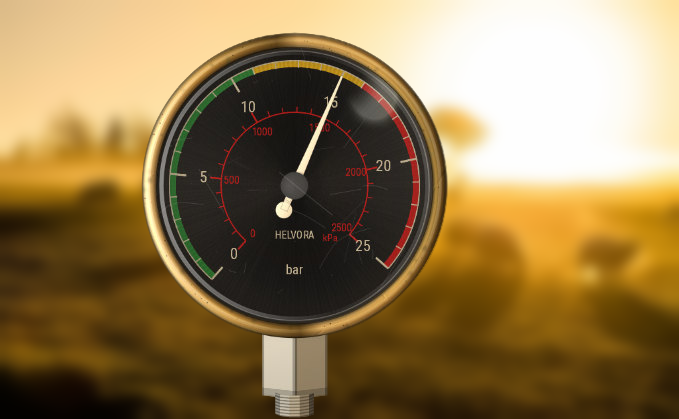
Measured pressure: 15 bar
